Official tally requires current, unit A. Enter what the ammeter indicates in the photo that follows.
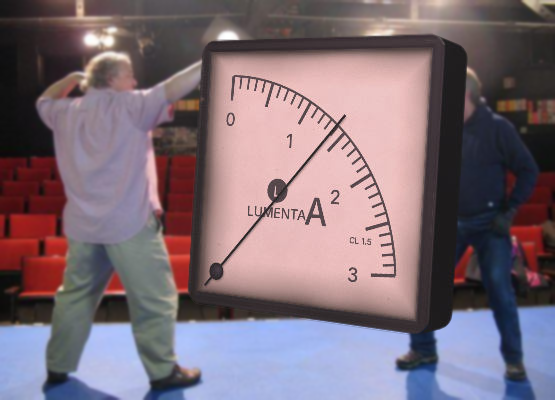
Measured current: 1.4 A
